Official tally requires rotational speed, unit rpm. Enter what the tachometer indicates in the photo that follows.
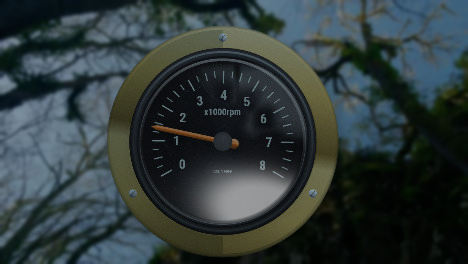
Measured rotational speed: 1375 rpm
